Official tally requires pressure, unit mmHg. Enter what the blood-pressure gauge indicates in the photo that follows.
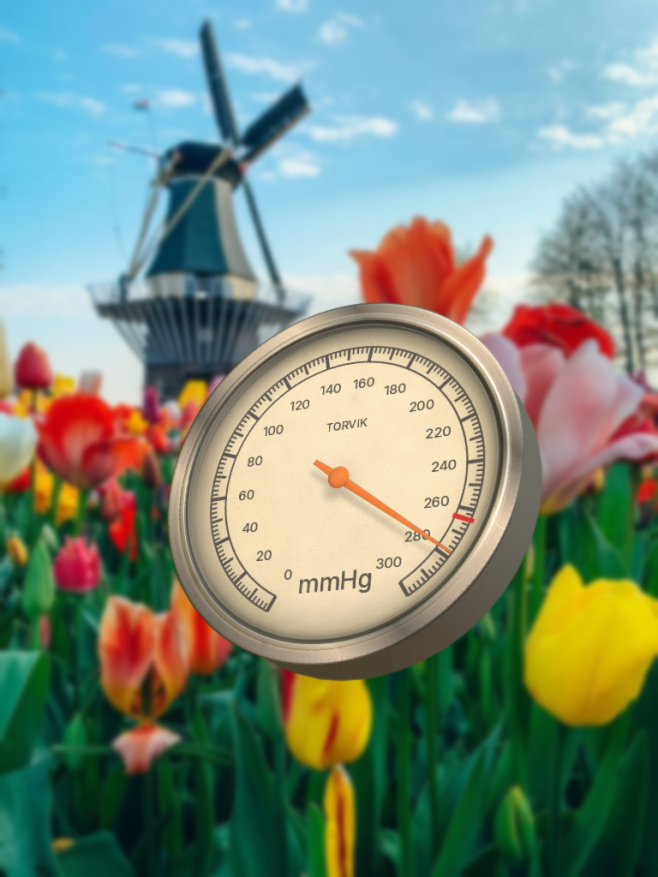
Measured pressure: 278 mmHg
